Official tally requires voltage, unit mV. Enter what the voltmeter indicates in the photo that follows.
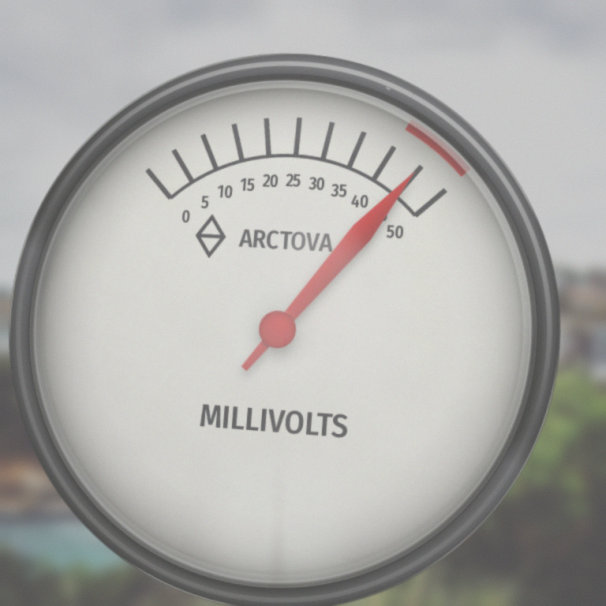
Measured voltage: 45 mV
